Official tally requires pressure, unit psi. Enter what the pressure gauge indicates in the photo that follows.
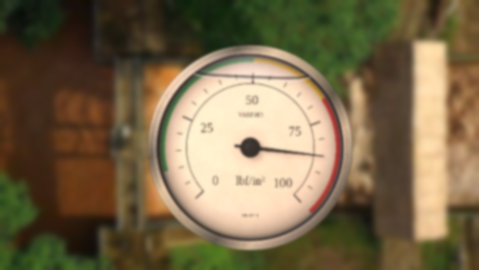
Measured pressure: 85 psi
